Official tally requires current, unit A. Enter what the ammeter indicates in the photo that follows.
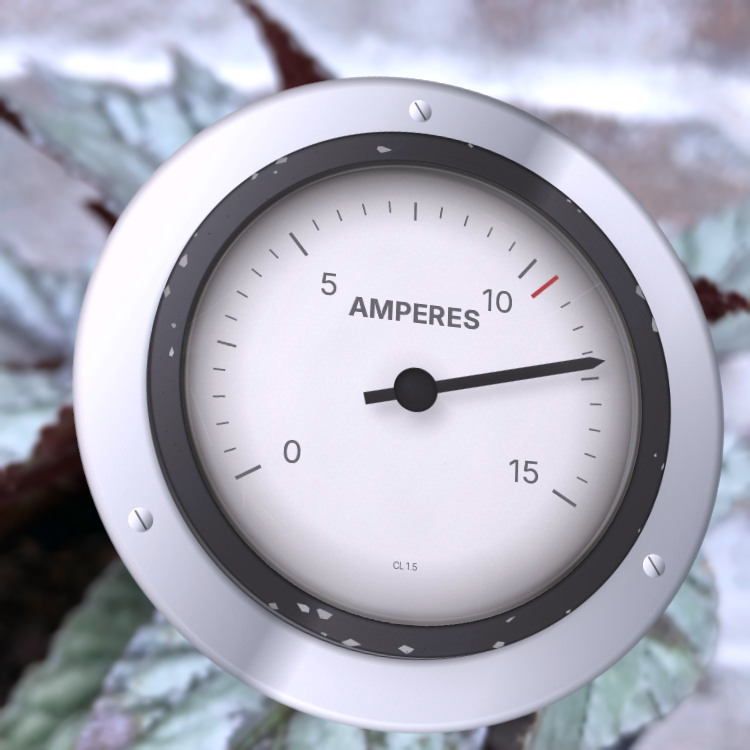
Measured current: 12.25 A
